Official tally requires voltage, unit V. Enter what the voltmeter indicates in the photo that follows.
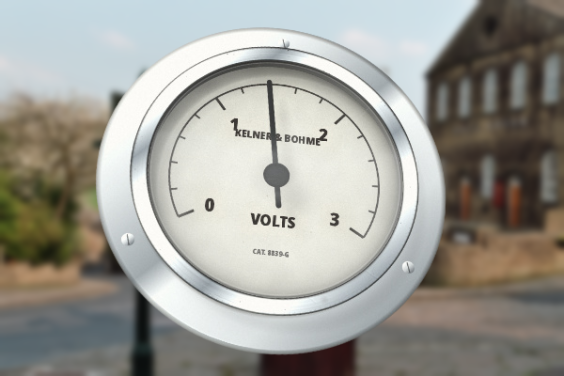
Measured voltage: 1.4 V
